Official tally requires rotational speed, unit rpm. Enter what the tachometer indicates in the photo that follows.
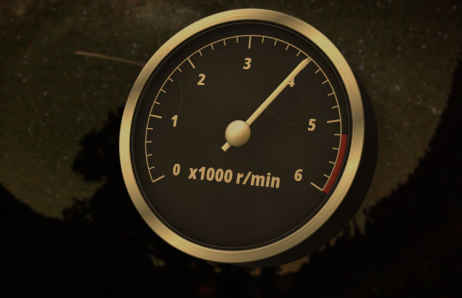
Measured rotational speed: 4000 rpm
